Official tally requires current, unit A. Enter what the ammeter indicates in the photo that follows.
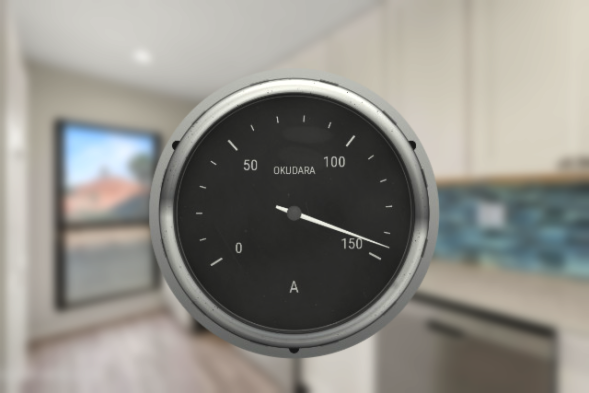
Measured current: 145 A
